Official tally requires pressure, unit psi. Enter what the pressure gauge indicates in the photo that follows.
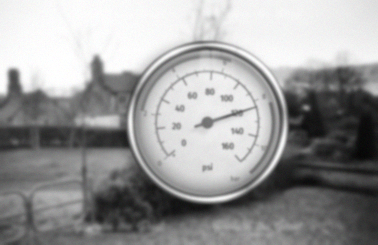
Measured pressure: 120 psi
